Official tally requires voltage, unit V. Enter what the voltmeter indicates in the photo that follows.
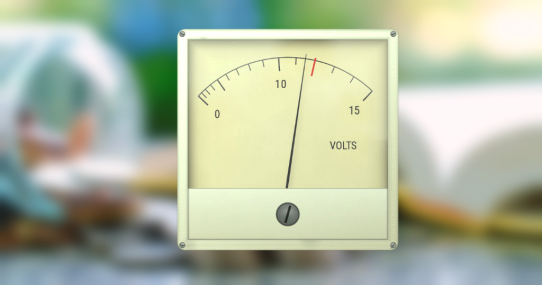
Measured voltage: 11.5 V
